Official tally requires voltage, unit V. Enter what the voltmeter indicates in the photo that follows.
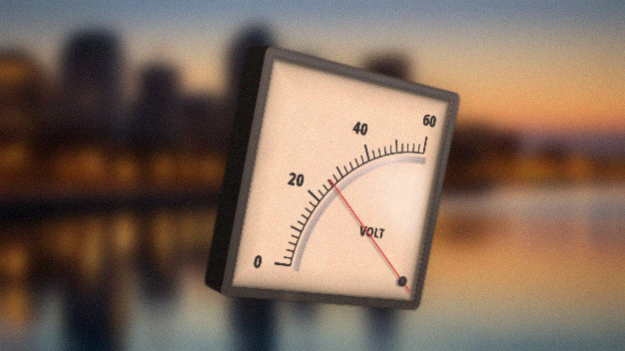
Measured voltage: 26 V
